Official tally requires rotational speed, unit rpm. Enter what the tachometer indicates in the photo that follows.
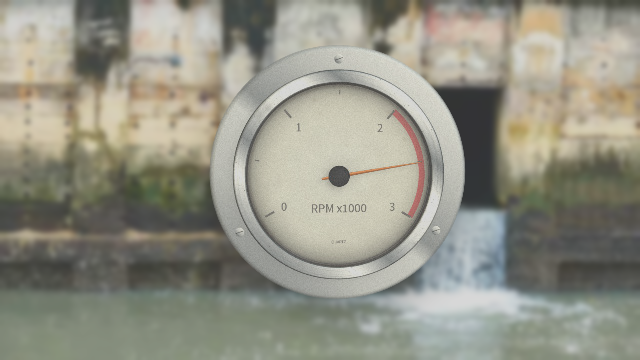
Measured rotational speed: 2500 rpm
